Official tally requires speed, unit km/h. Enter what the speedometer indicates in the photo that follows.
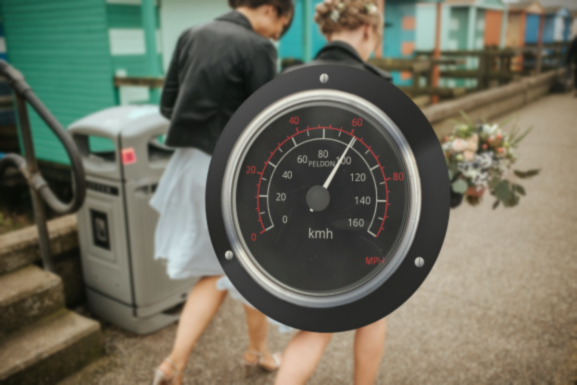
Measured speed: 100 km/h
